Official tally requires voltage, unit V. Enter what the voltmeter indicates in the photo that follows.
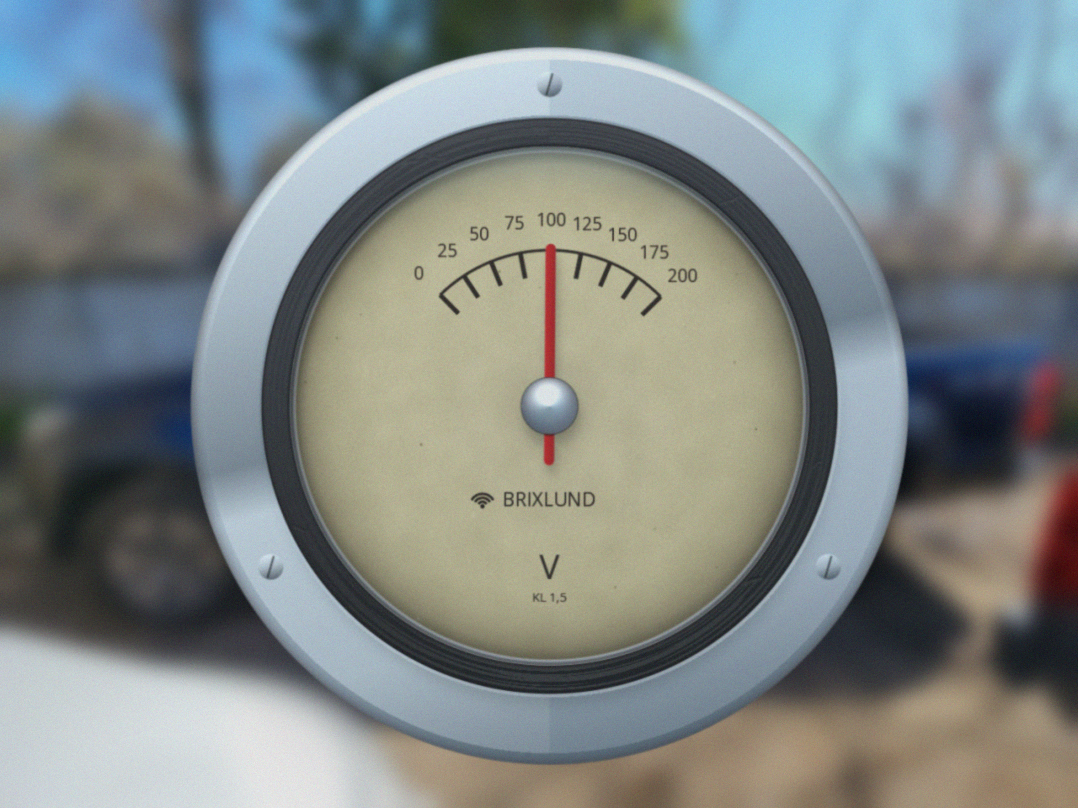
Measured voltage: 100 V
